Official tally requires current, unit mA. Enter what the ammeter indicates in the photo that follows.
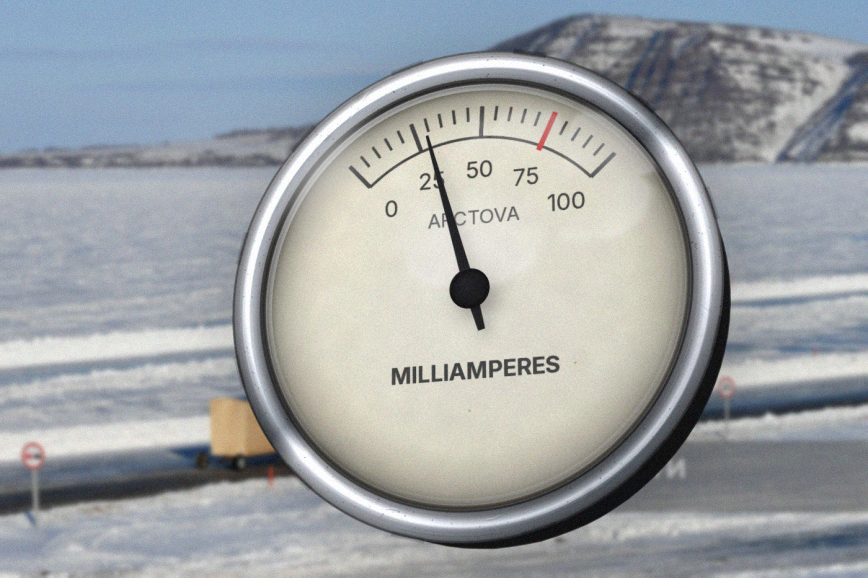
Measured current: 30 mA
